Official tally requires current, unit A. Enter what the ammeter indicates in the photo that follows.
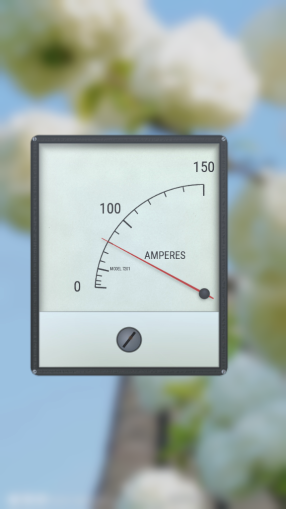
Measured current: 80 A
